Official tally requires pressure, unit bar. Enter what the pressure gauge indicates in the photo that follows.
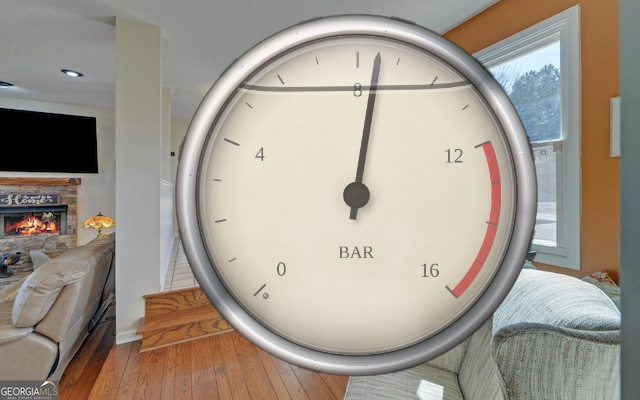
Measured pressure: 8.5 bar
